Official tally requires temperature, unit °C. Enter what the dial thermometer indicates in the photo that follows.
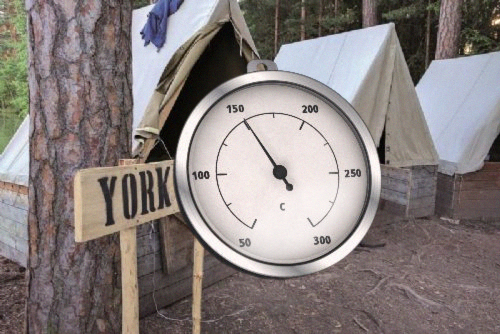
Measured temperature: 150 °C
